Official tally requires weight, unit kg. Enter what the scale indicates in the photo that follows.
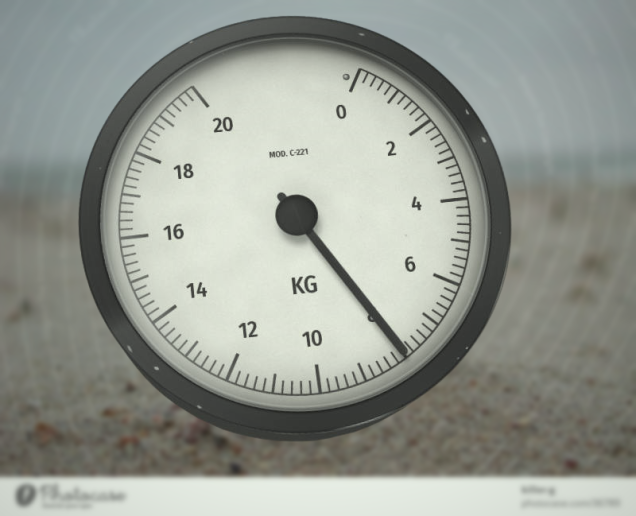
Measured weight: 8 kg
